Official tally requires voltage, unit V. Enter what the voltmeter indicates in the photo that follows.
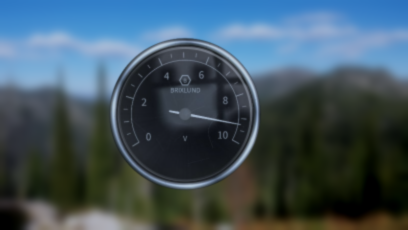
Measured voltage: 9.25 V
